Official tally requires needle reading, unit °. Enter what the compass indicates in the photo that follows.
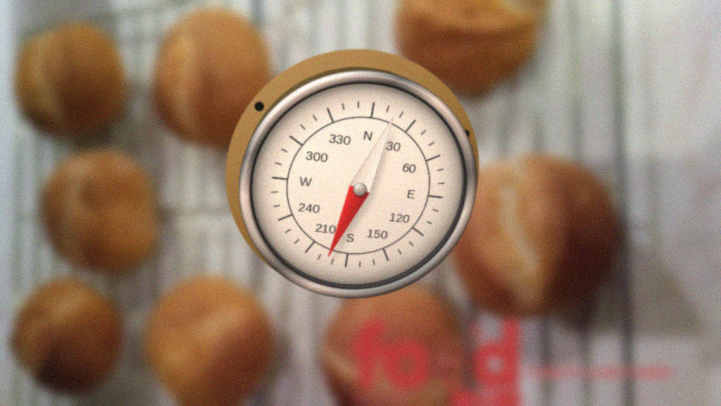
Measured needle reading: 195 °
